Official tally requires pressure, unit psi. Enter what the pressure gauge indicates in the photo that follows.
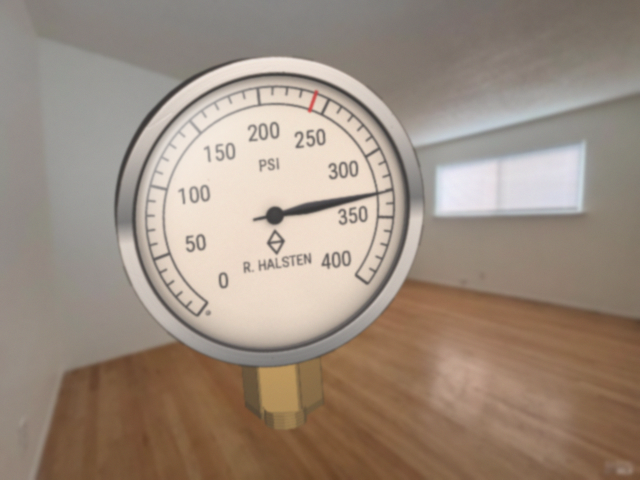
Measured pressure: 330 psi
